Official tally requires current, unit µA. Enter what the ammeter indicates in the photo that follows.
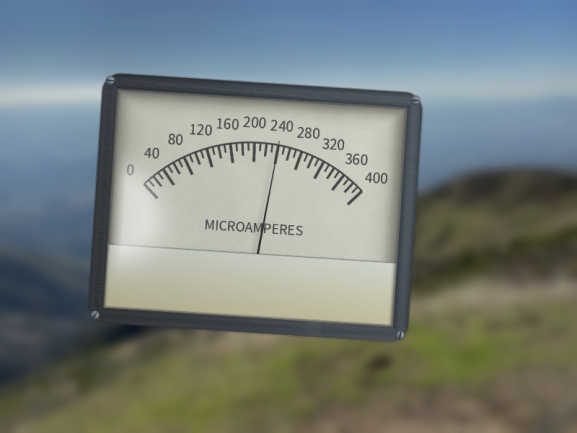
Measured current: 240 µA
